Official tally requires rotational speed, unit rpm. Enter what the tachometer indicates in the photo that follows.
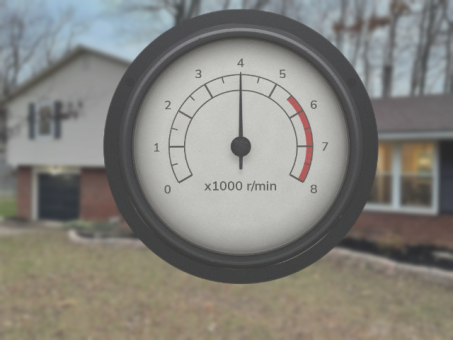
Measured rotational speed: 4000 rpm
